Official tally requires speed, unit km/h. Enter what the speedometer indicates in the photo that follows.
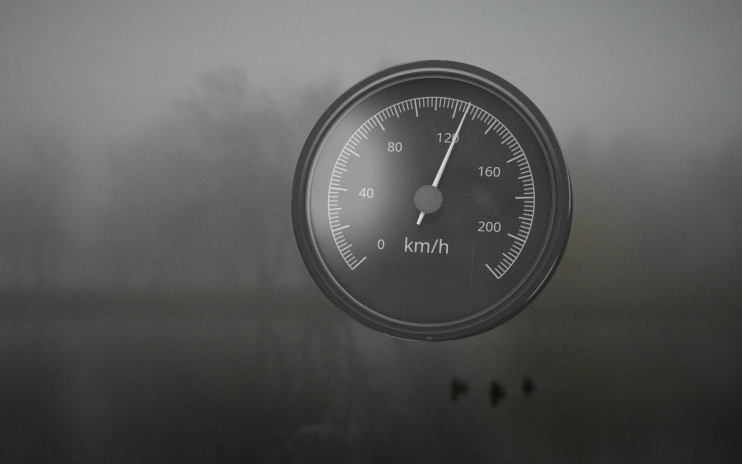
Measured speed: 126 km/h
